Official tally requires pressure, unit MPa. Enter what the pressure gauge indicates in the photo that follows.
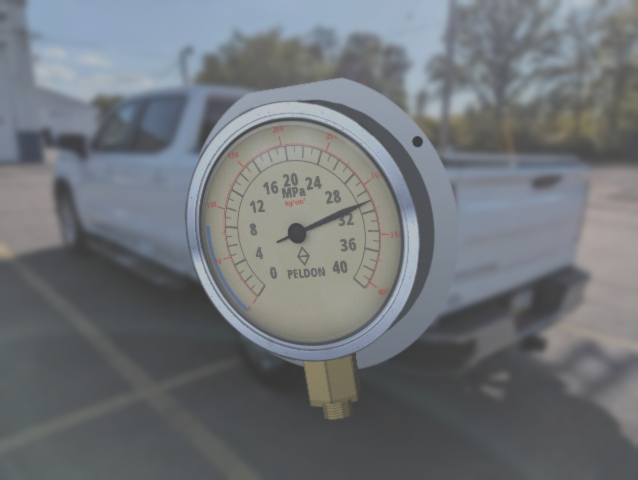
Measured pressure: 31 MPa
